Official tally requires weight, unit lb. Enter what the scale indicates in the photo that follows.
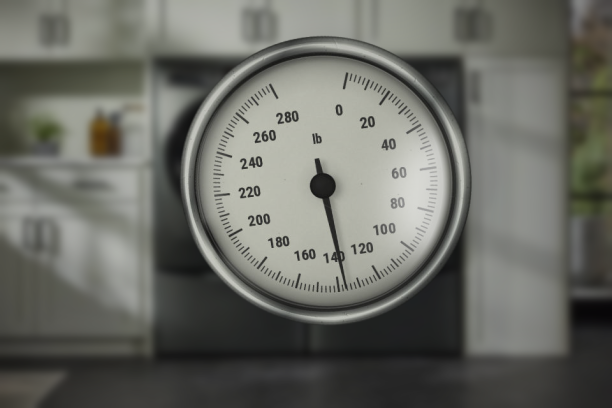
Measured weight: 136 lb
